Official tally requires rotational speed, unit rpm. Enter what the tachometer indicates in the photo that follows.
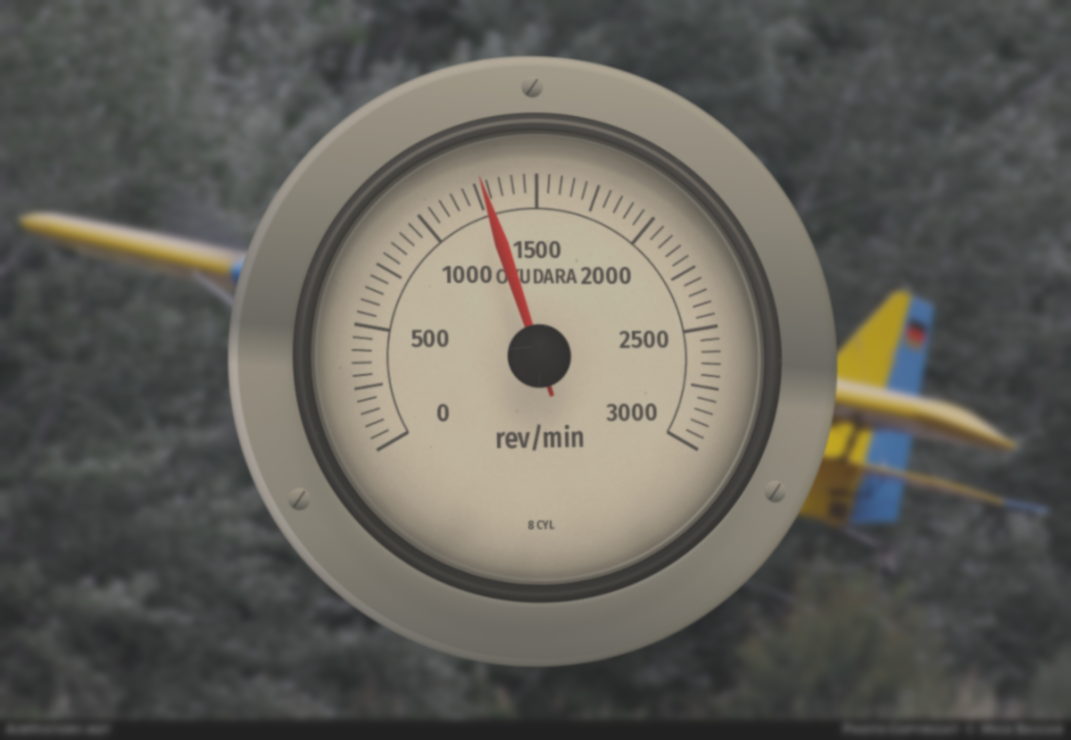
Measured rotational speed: 1275 rpm
